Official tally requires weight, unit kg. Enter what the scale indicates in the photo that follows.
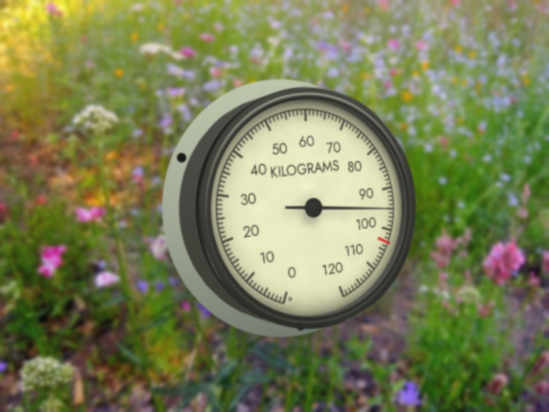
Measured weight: 95 kg
